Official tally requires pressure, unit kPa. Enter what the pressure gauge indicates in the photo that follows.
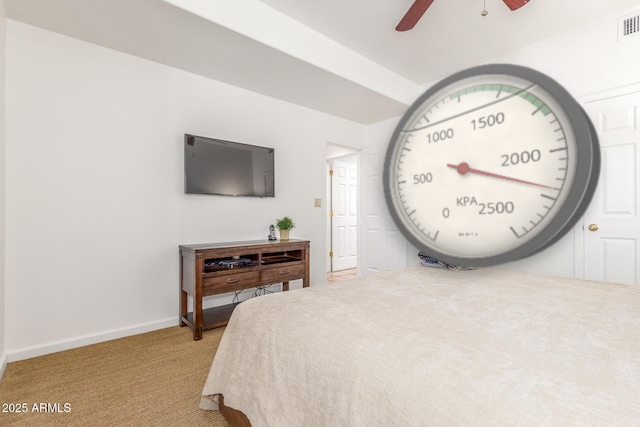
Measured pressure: 2200 kPa
